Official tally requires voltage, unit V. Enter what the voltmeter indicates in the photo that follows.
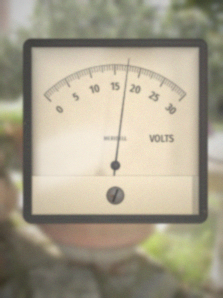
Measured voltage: 17.5 V
